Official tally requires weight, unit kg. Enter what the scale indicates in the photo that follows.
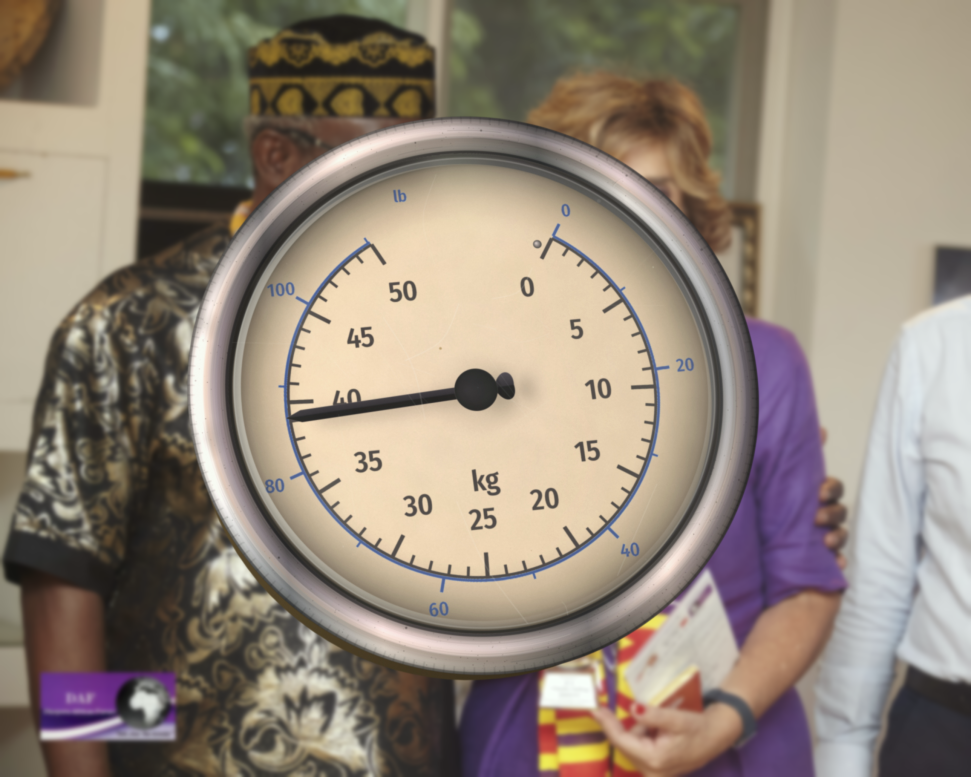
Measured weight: 39 kg
